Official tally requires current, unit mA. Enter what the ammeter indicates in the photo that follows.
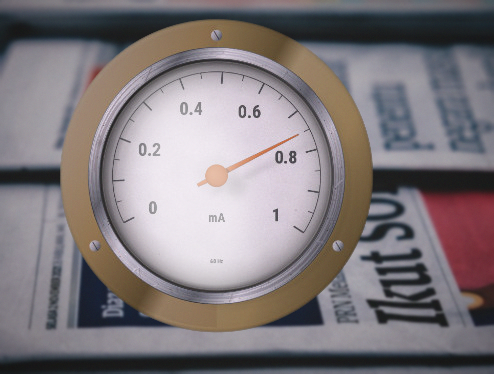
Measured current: 0.75 mA
